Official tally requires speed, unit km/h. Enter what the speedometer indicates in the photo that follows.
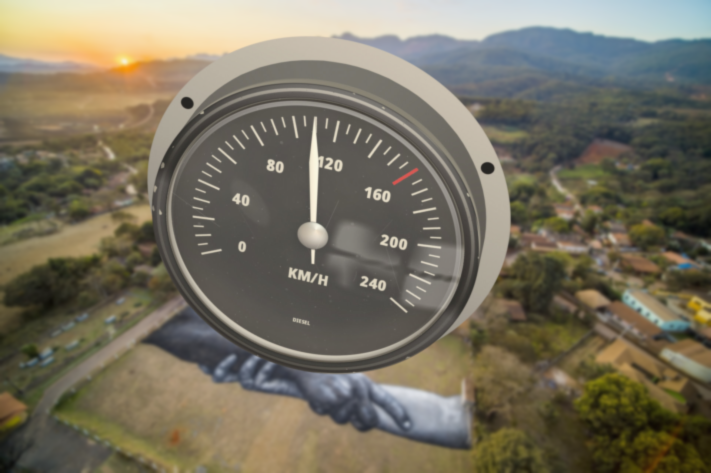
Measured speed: 110 km/h
